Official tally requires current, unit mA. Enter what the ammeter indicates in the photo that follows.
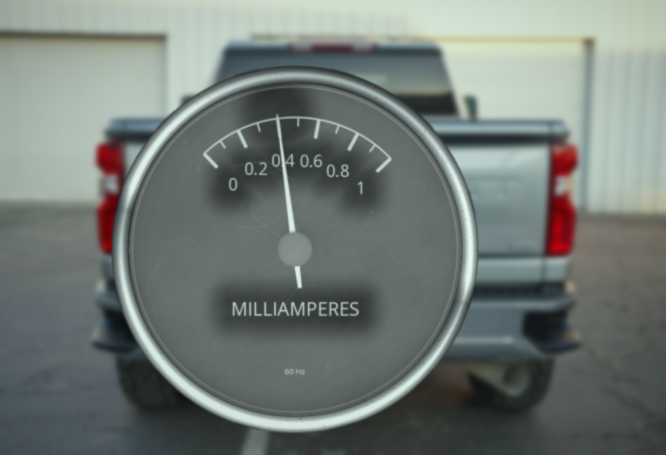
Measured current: 0.4 mA
